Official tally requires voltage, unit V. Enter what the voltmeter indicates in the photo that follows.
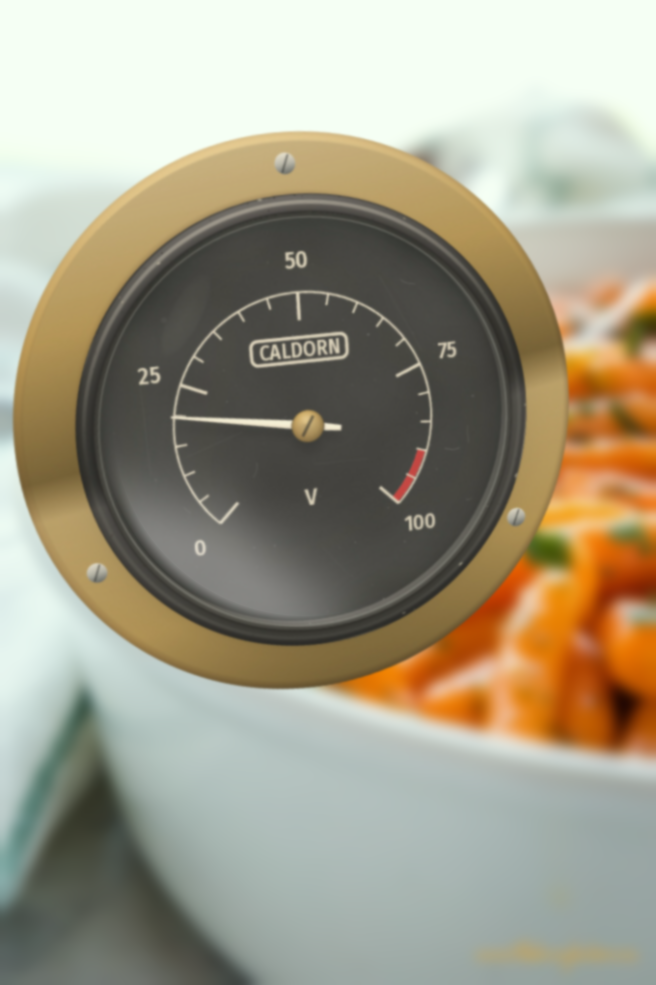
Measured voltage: 20 V
